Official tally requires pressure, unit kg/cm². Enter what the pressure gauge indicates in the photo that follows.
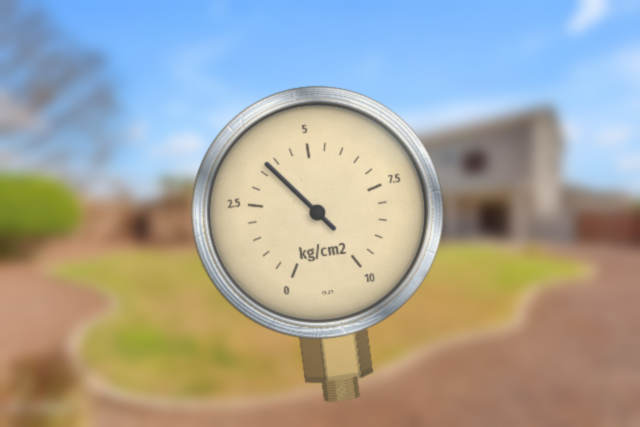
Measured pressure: 3.75 kg/cm²
